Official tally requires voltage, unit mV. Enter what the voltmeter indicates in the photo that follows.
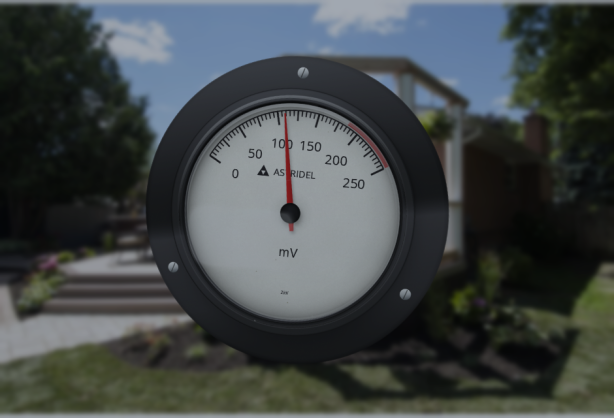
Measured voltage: 110 mV
